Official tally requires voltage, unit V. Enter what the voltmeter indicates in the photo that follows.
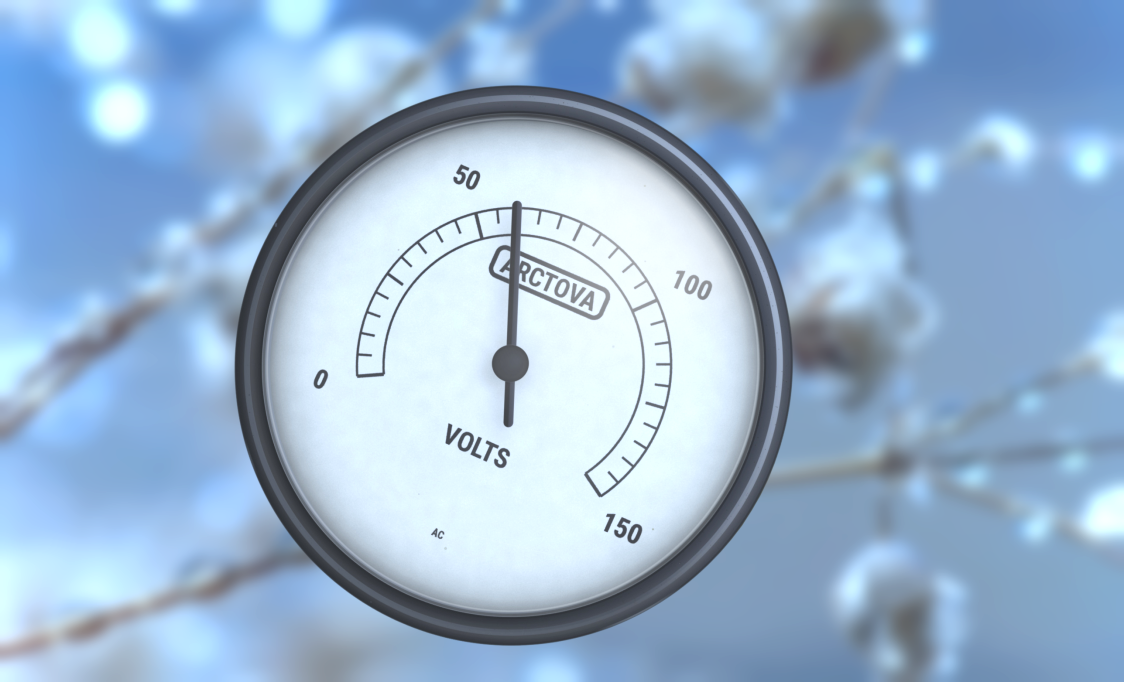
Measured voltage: 60 V
